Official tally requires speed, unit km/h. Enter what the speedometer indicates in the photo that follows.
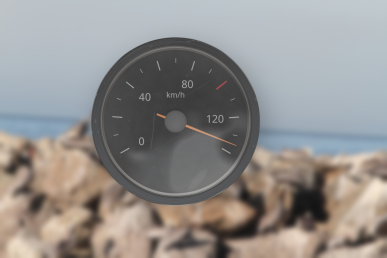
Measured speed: 135 km/h
